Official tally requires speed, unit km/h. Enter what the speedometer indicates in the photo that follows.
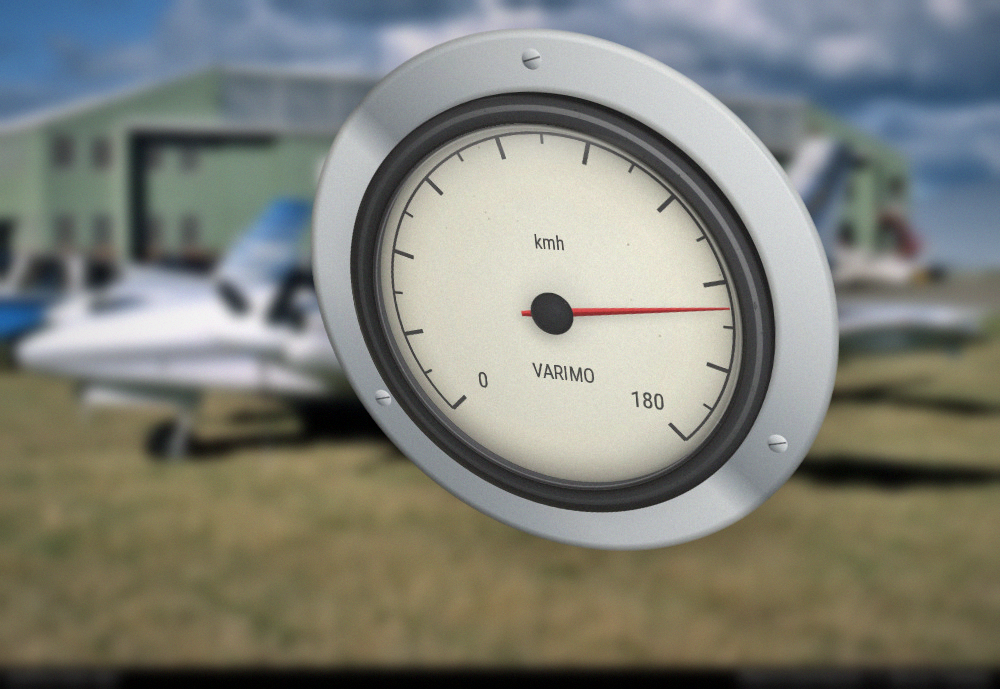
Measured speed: 145 km/h
